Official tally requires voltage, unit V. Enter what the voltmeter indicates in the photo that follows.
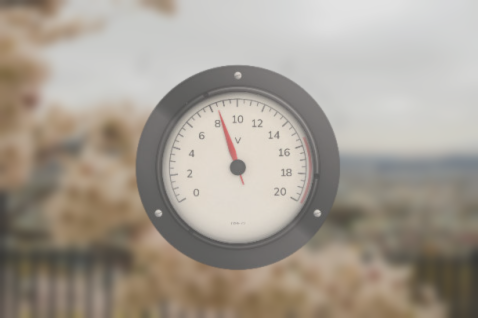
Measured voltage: 8.5 V
